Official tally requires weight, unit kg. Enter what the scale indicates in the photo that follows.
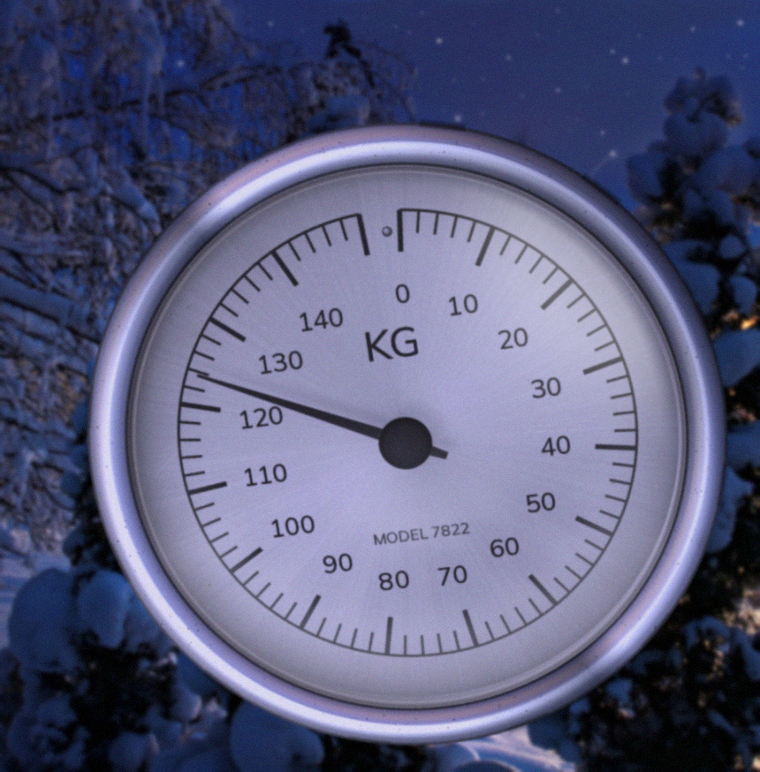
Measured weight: 124 kg
